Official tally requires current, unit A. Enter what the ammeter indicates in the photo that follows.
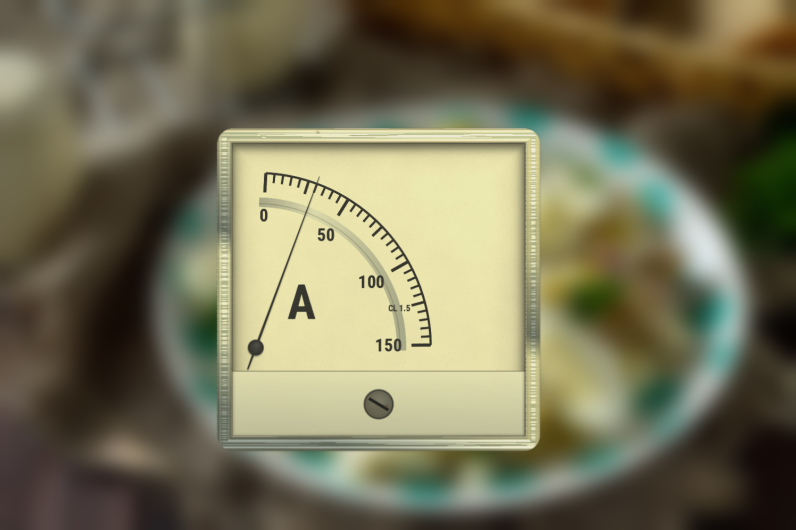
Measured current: 30 A
